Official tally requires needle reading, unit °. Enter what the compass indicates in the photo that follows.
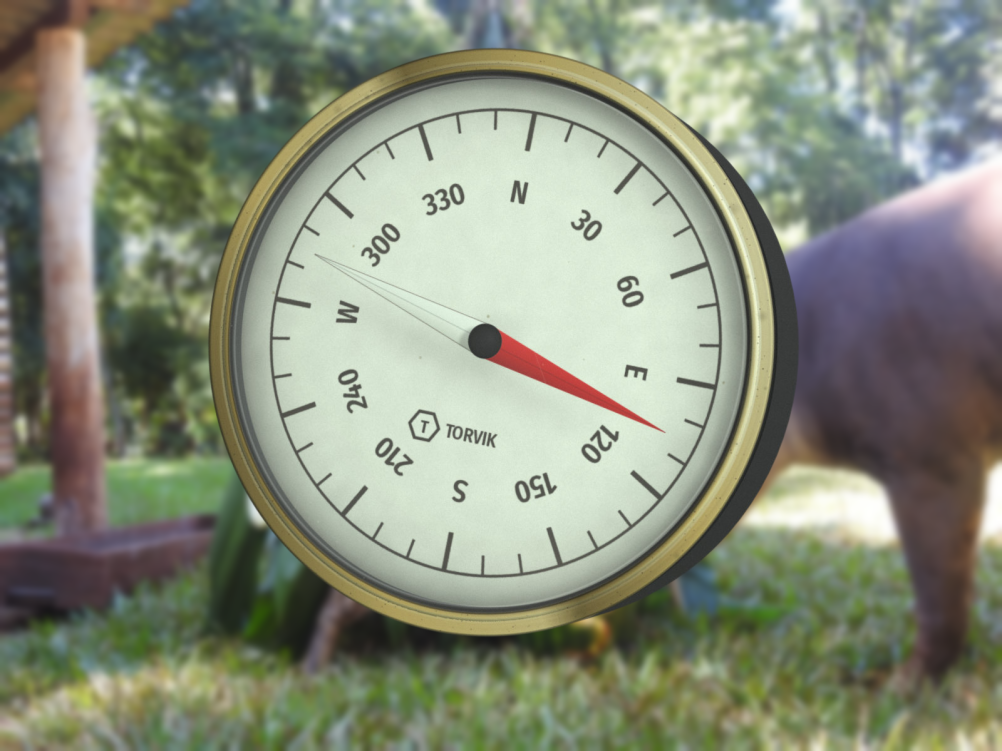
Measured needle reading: 105 °
